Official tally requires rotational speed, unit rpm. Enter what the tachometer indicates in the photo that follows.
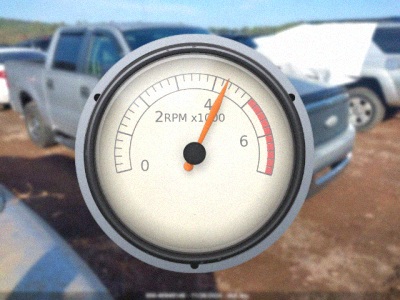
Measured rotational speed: 4300 rpm
